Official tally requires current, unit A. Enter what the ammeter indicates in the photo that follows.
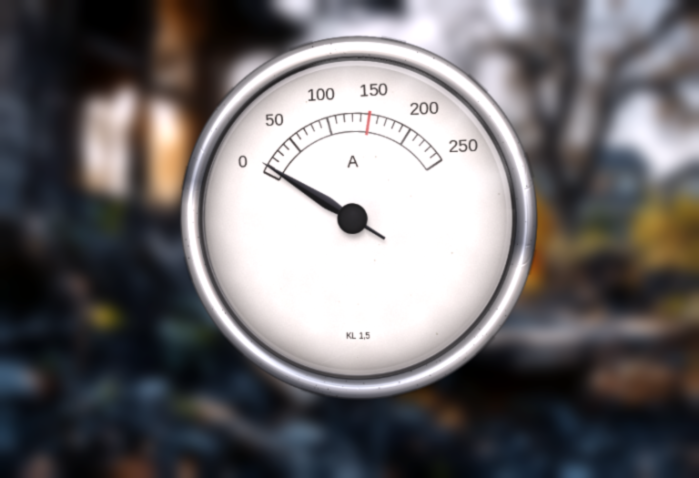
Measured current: 10 A
